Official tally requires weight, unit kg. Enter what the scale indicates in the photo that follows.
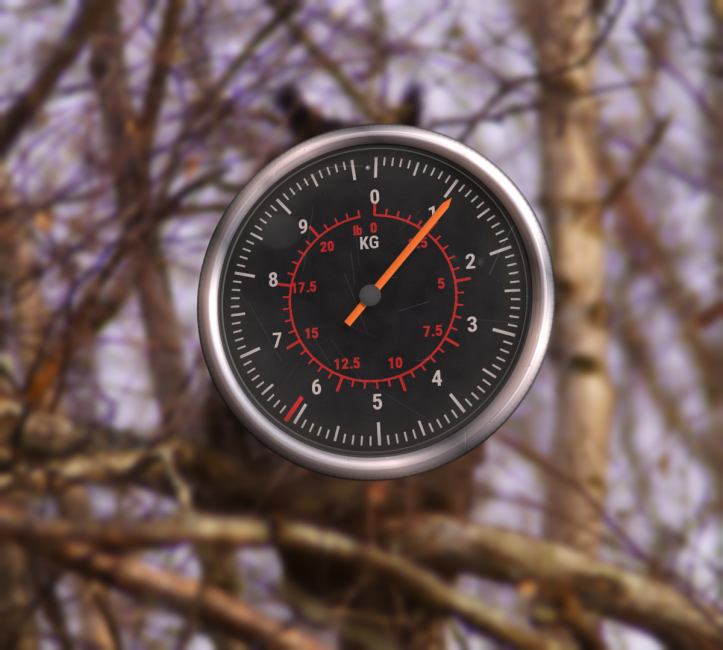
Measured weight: 1.1 kg
